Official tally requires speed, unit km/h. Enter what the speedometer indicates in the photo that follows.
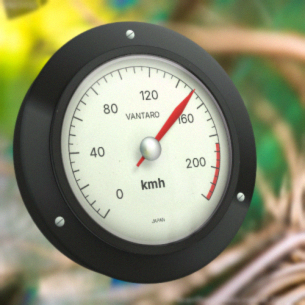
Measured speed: 150 km/h
